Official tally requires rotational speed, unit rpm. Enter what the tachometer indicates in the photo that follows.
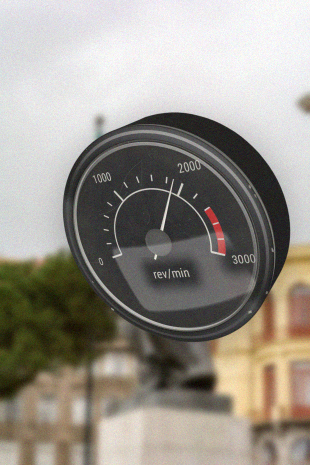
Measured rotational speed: 1900 rpm
